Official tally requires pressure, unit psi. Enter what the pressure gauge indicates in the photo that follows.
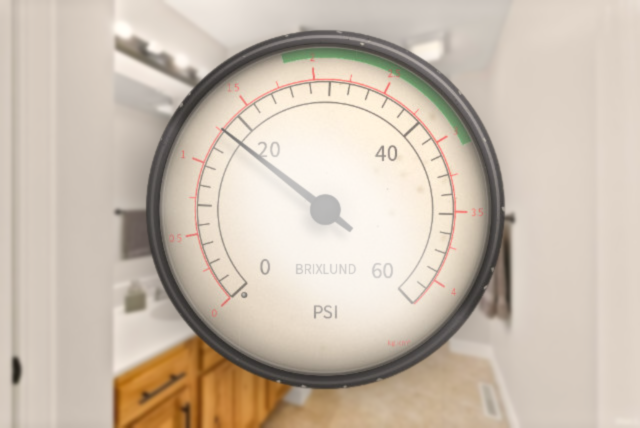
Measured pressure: 18 psi
